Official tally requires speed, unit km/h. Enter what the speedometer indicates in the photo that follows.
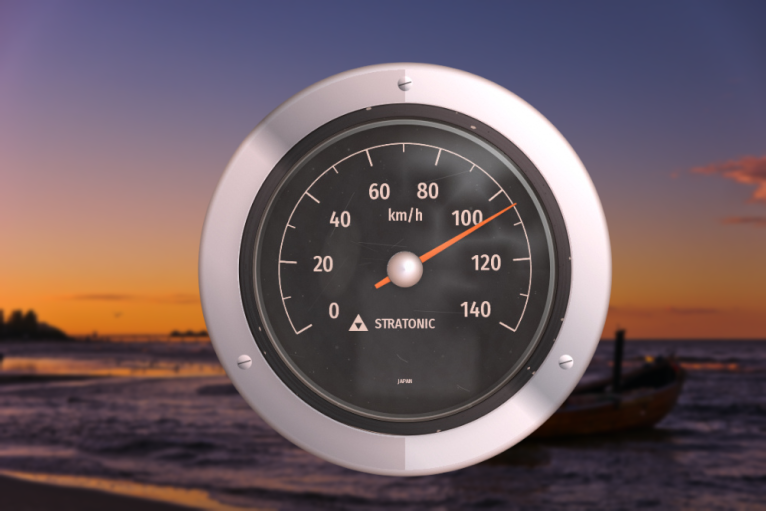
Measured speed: 105 km/h
